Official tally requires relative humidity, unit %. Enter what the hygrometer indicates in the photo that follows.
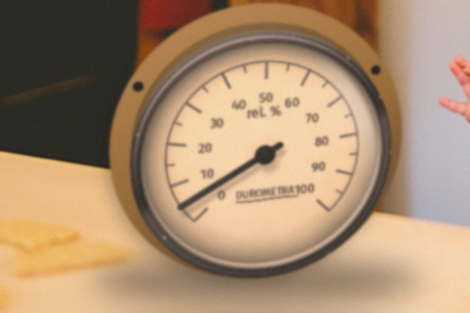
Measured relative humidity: 5 %
